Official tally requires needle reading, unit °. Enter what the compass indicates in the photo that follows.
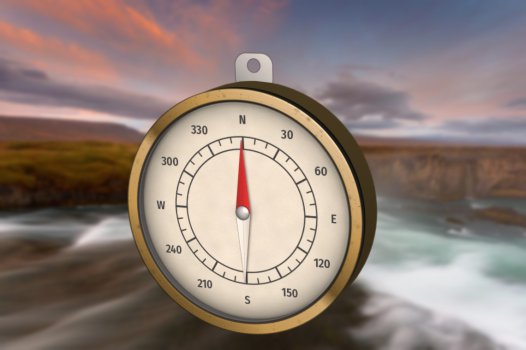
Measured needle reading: 0 °
